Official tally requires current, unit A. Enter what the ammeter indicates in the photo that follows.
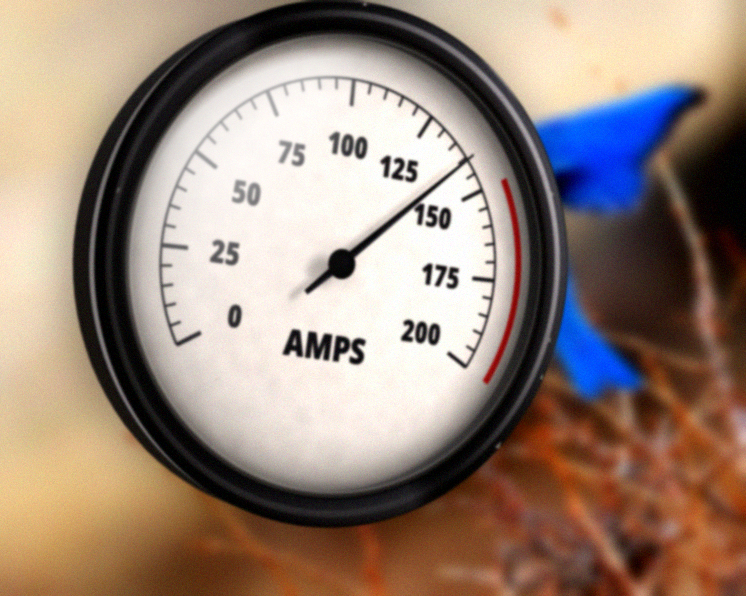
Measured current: 140 A
